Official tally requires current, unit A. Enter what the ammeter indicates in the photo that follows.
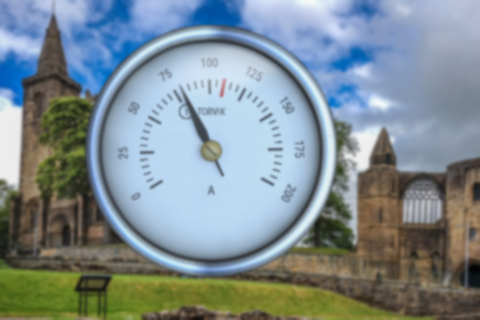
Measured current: 80 A
